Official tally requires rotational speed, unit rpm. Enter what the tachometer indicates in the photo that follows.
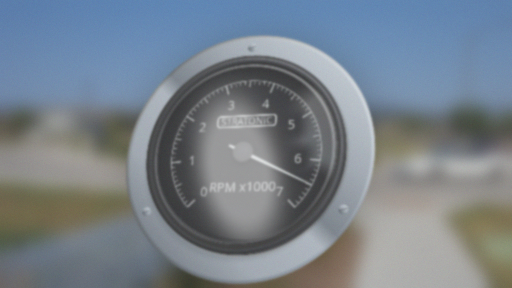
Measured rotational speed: 6500 rpm
